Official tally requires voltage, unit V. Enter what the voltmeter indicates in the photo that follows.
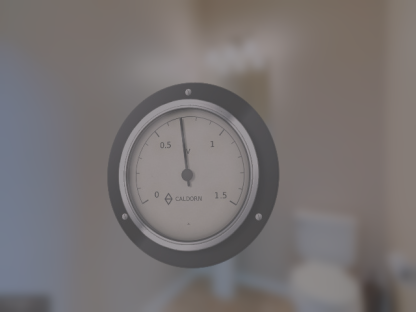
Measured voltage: 0.7 V
